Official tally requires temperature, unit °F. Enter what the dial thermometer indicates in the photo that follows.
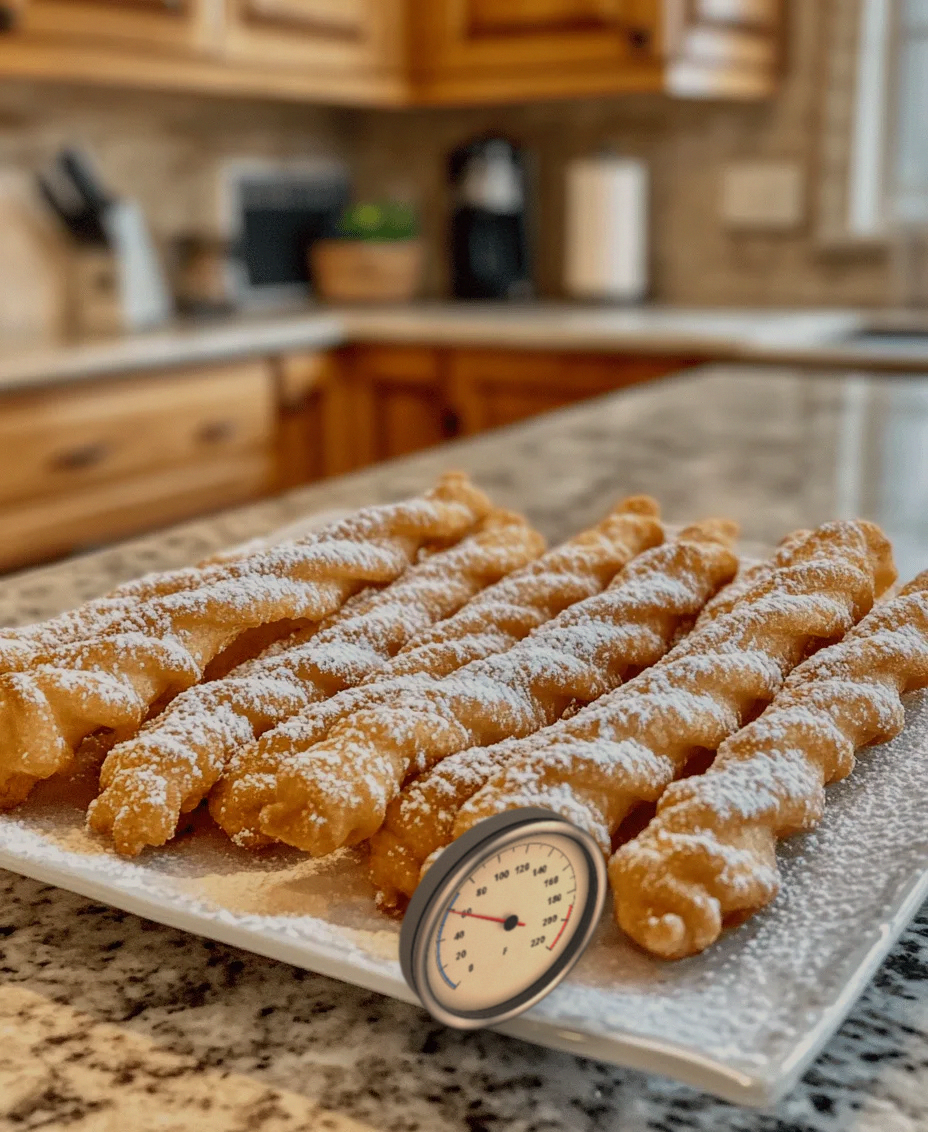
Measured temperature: 60 °F
